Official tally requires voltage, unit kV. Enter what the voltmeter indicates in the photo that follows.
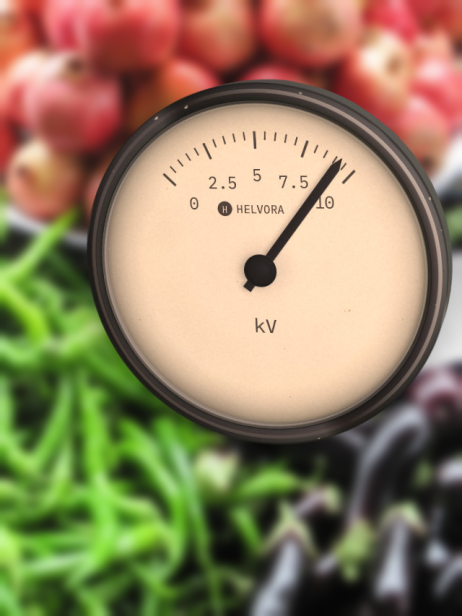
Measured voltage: 9.25 kV
